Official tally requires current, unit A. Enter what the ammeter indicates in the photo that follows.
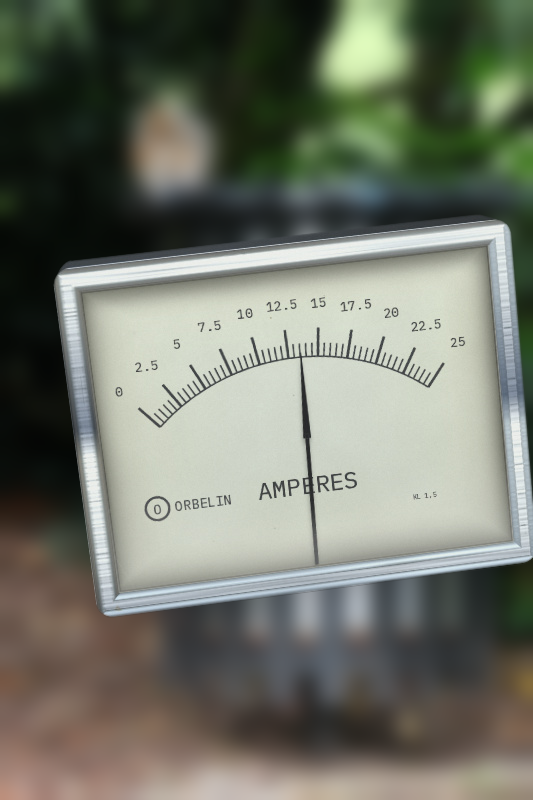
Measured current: 13.5 A
